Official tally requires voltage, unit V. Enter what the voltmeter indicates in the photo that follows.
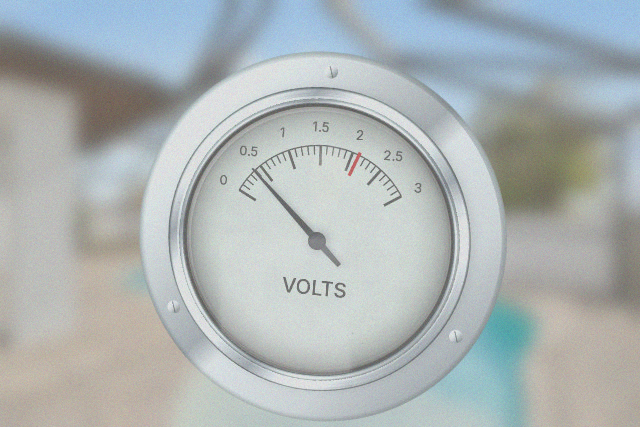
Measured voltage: 0.4 V
